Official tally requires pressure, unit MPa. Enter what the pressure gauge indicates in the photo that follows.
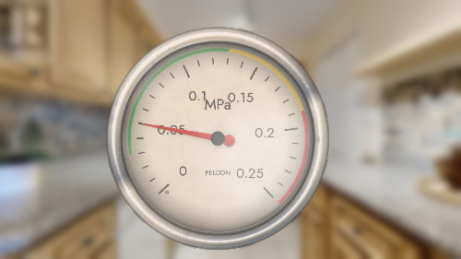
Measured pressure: 0.05 MPa
